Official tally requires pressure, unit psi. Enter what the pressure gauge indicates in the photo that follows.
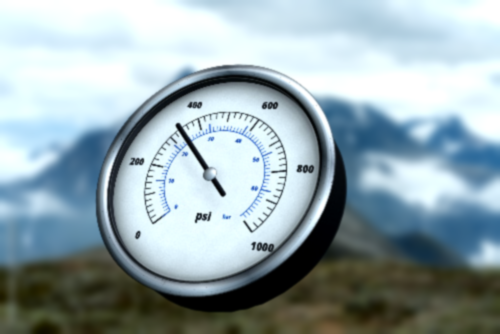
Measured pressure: 340 psi
